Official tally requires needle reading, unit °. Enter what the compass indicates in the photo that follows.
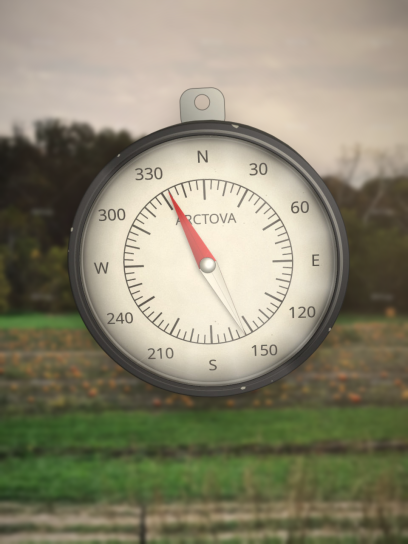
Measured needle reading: 335 °
